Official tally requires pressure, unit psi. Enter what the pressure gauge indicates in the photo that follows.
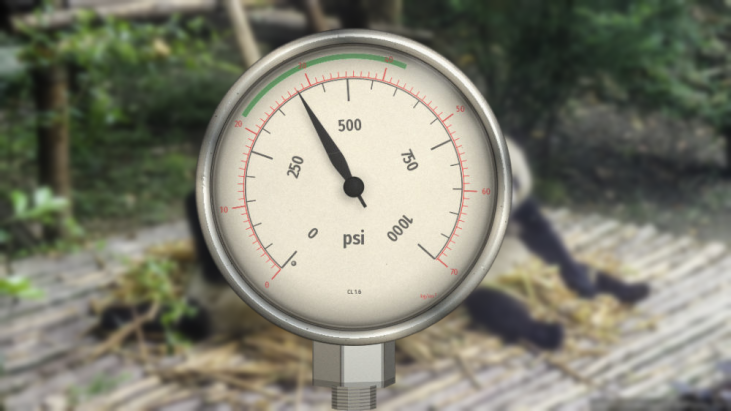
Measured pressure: 400 psi
